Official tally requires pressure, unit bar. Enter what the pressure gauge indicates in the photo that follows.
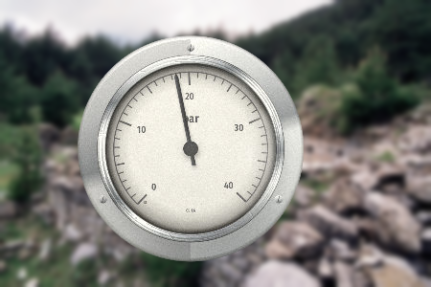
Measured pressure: 18.5 bar
